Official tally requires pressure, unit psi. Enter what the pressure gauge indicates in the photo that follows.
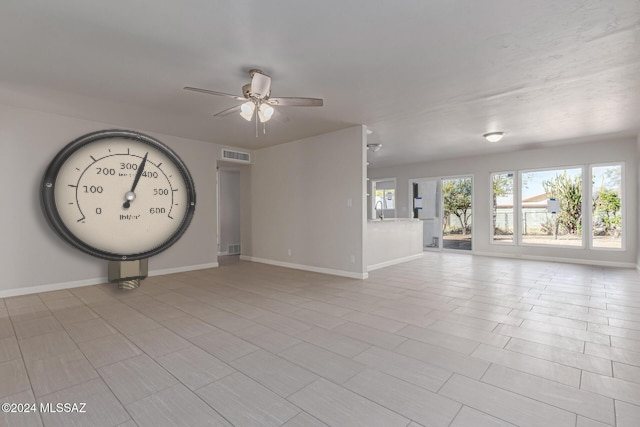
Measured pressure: 350 psi
